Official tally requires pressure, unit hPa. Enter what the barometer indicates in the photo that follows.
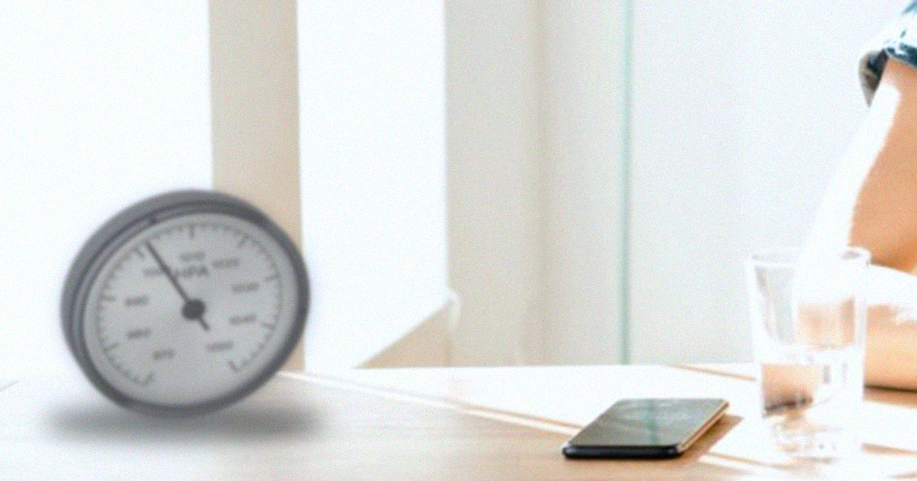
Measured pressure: 1002 hPa
